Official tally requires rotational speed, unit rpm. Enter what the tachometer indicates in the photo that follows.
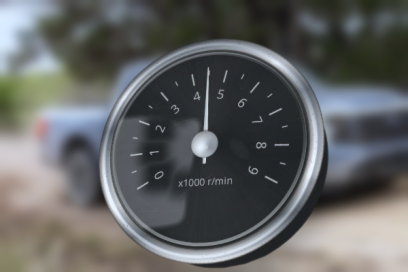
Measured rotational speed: 4500 rpm
